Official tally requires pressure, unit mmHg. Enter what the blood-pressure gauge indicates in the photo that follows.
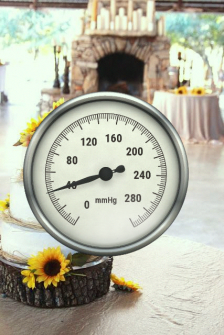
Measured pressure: 40 mmHg
